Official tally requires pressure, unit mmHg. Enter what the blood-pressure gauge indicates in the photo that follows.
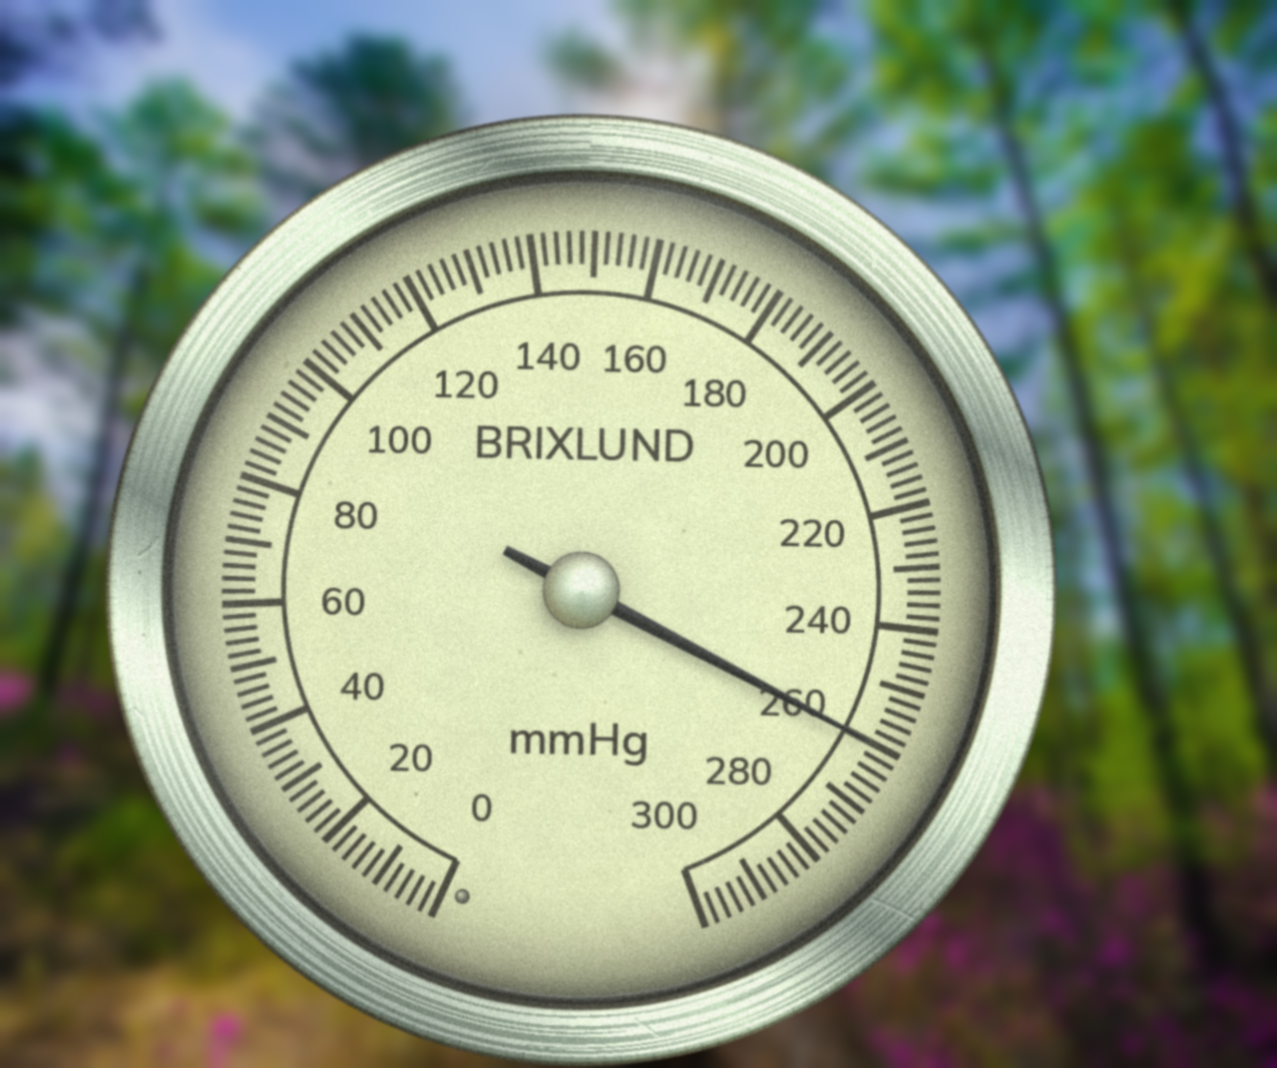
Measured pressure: 260 mmHg
